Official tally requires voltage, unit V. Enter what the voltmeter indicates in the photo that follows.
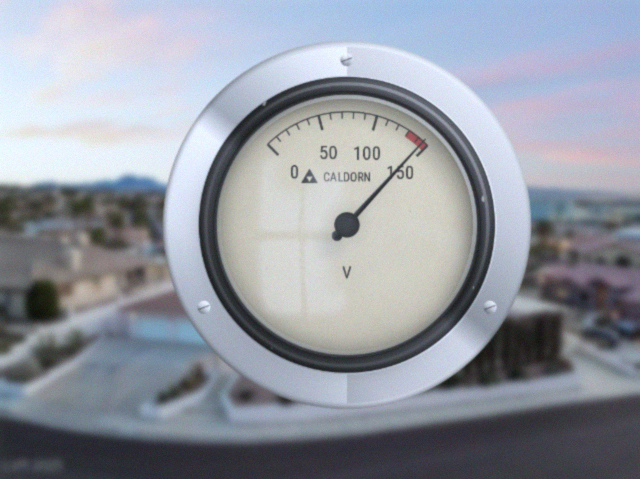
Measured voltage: 145 V
